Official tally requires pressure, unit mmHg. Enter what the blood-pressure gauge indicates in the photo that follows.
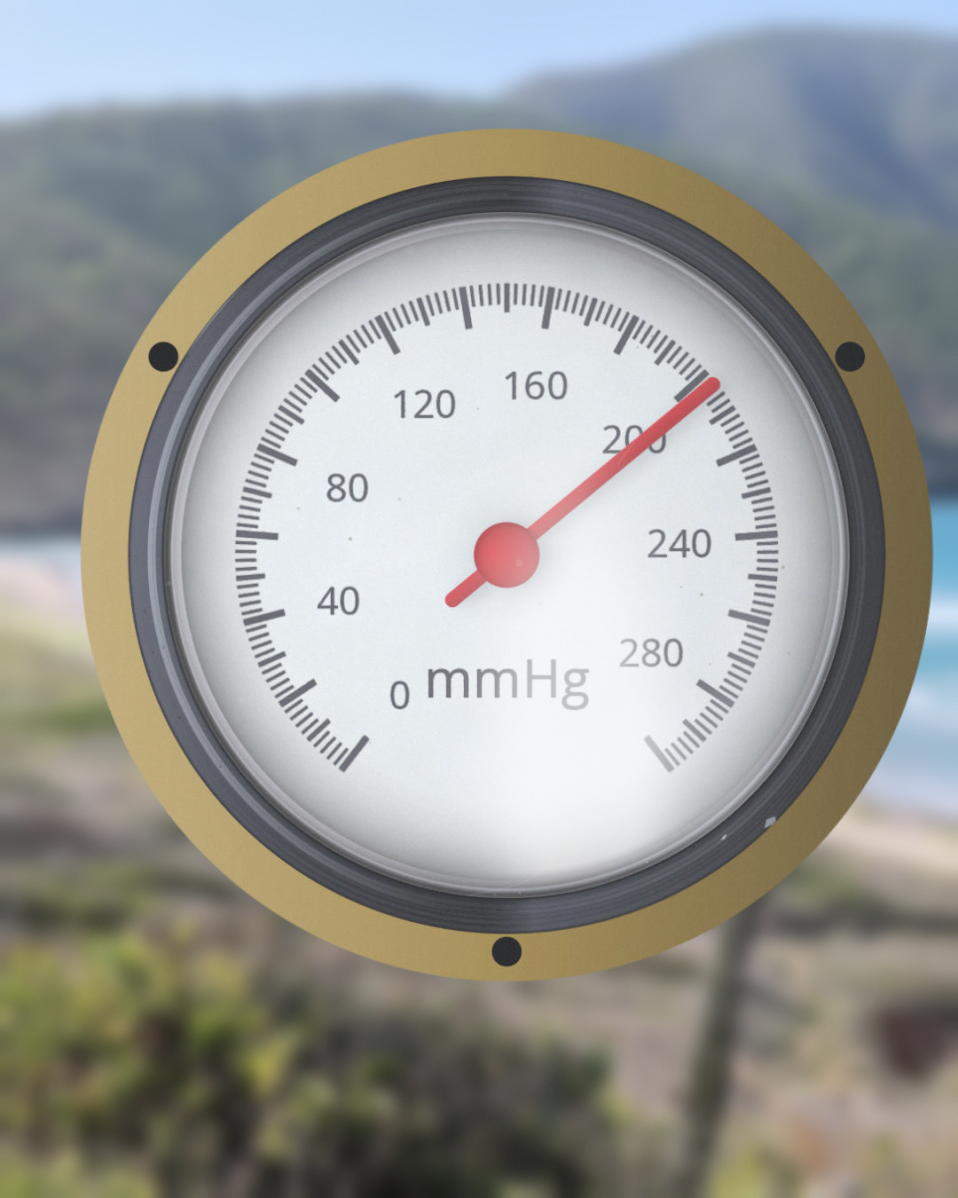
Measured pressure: 203 mmHg
